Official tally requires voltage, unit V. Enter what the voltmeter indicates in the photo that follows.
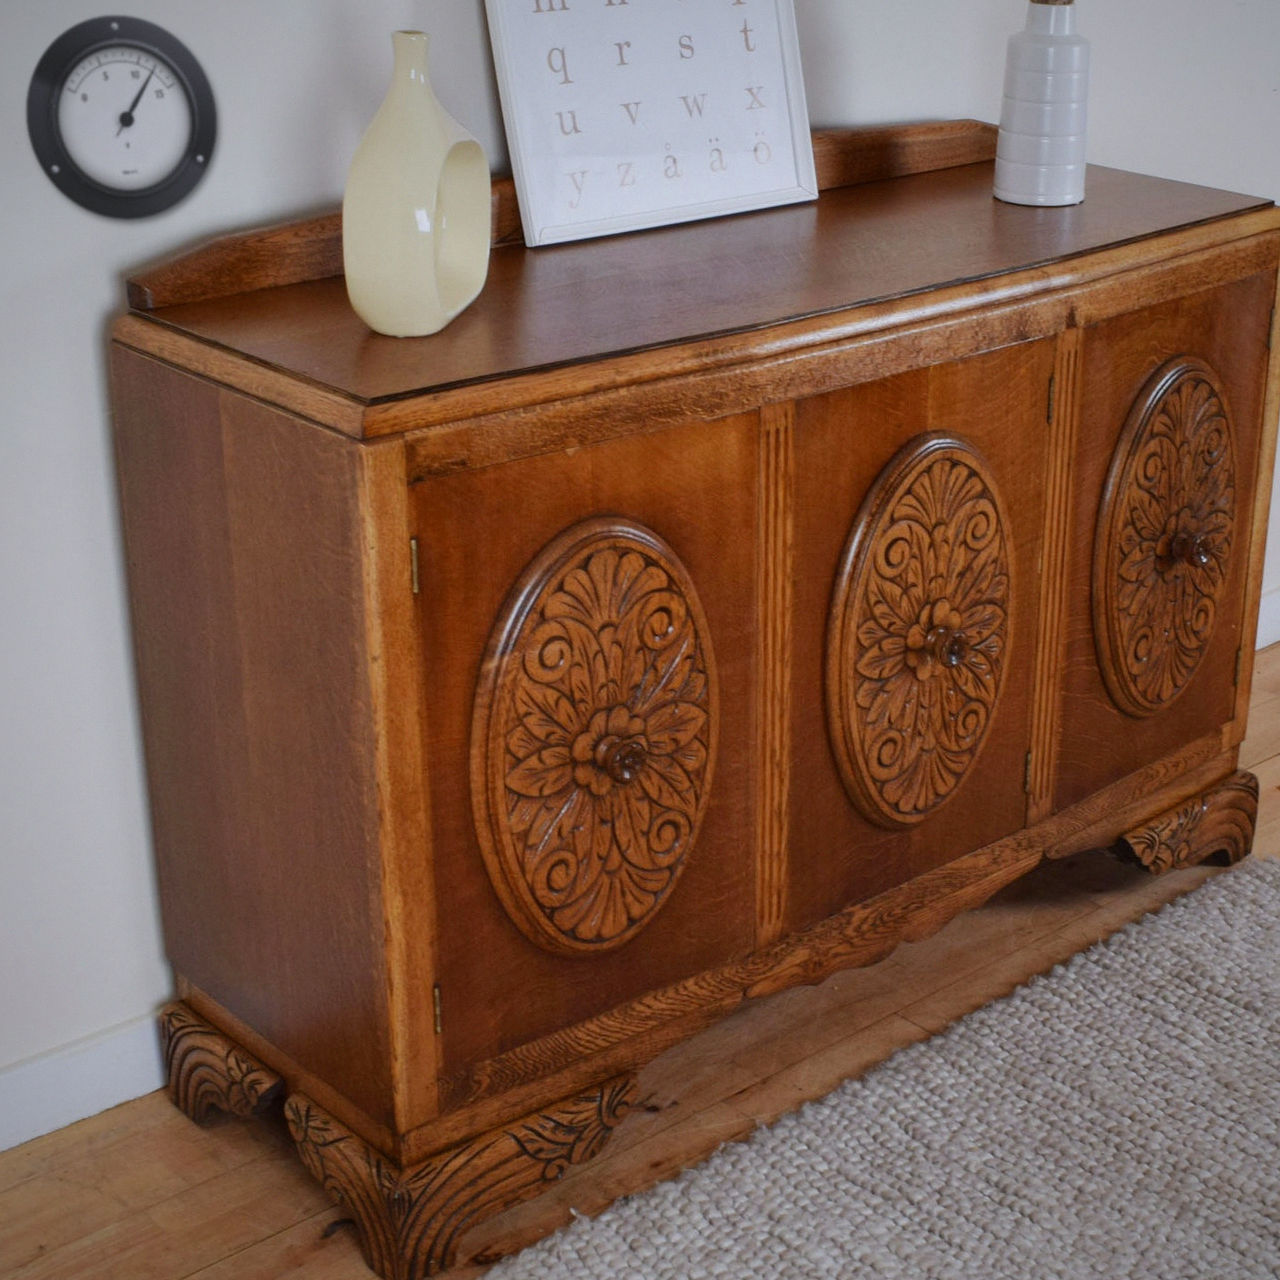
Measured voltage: 12 V
